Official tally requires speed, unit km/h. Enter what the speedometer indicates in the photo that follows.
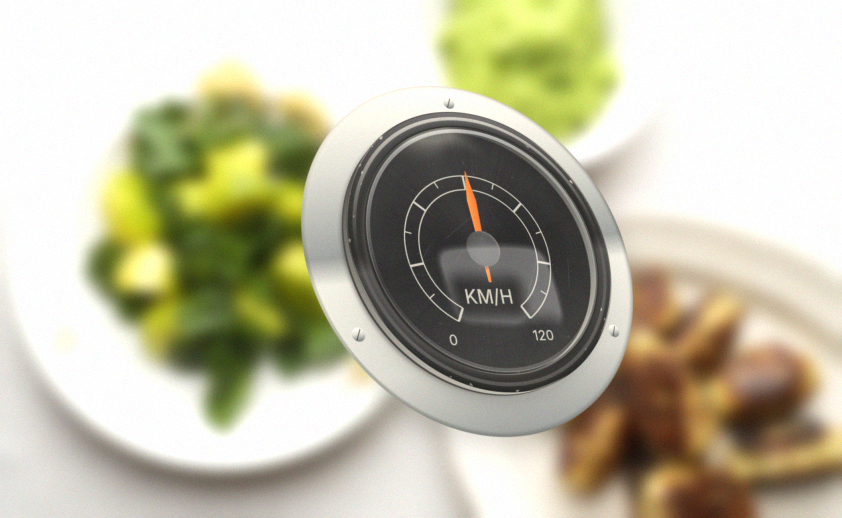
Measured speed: 60 km/h
